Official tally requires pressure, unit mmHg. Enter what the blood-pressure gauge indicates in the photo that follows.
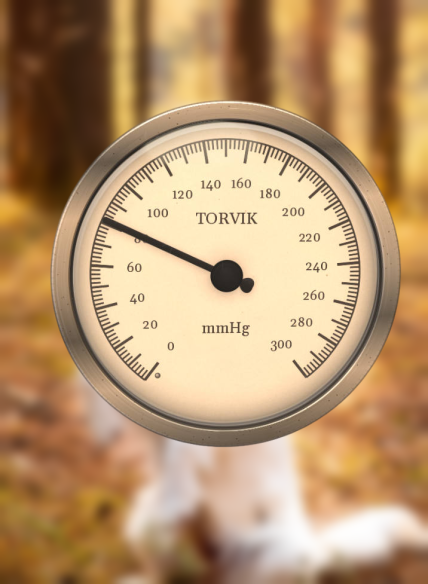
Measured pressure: 82 mmHg
